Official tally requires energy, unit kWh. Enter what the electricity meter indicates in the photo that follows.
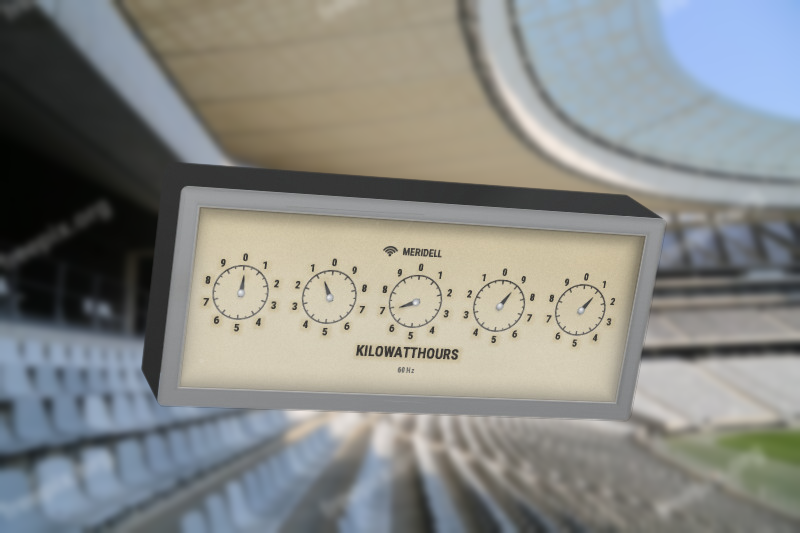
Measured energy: 691 kWh
